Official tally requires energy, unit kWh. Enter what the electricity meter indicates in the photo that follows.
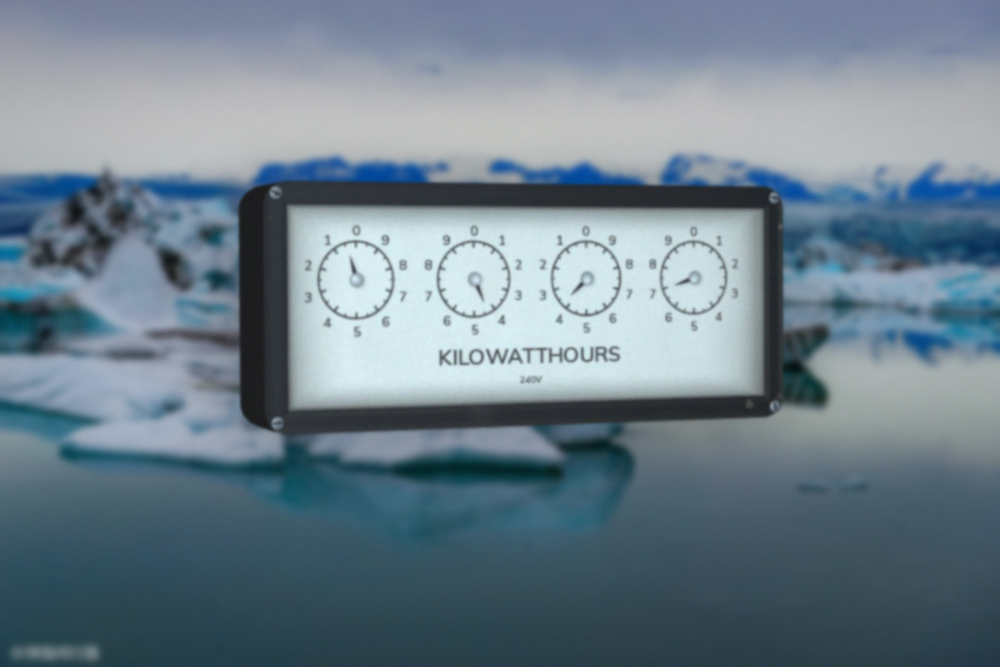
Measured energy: 437 kWh
